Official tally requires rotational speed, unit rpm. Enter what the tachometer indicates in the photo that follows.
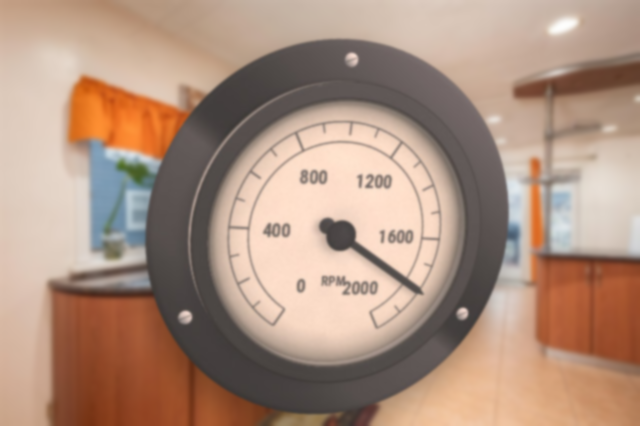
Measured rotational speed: 1800 rpm
